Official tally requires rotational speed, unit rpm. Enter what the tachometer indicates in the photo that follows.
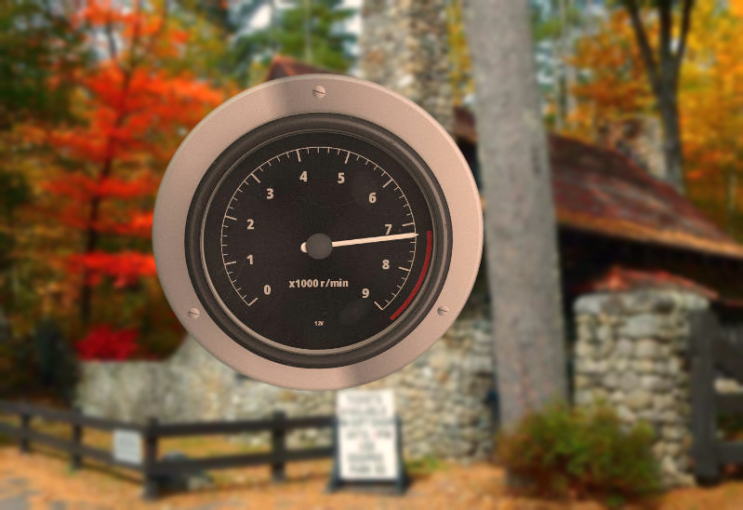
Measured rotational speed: 7200 rpm
